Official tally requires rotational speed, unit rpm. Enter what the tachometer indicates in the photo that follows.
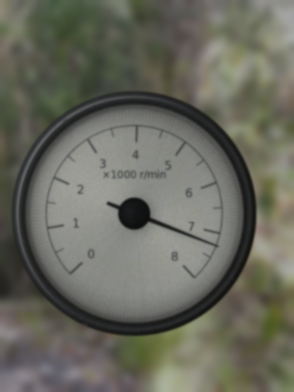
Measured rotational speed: 7250 rpm
